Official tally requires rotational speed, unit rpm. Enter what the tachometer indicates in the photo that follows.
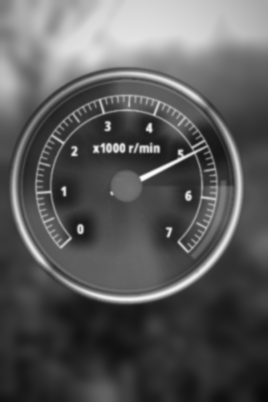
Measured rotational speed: 5100 rpm
